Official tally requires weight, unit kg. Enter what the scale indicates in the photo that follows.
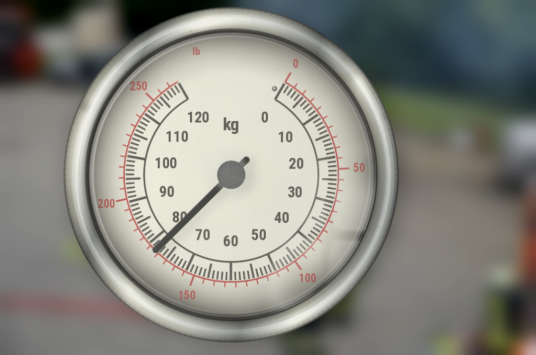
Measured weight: 78 kg
